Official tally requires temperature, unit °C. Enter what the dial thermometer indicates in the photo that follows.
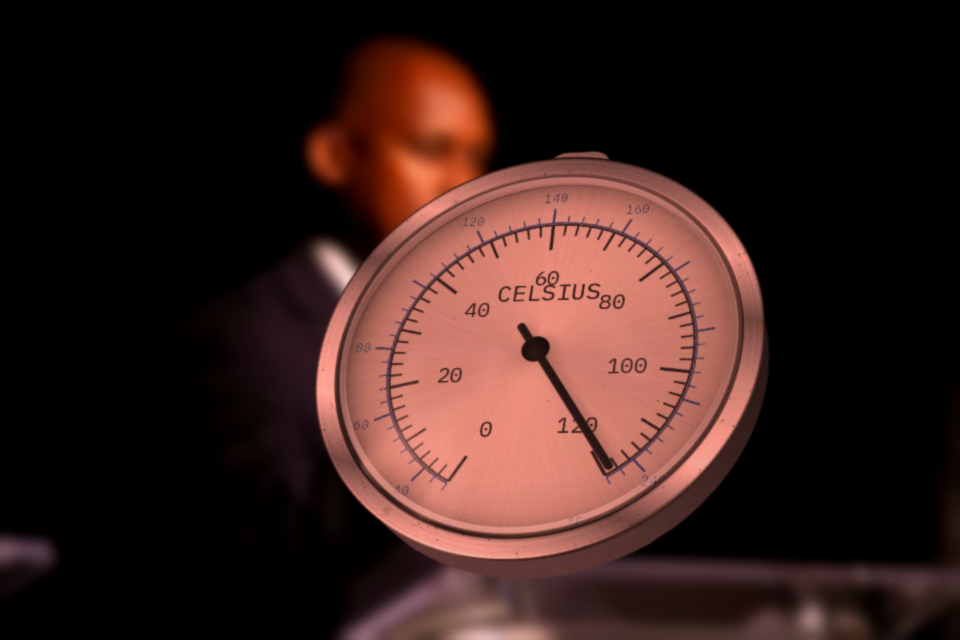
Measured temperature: 119 °C
